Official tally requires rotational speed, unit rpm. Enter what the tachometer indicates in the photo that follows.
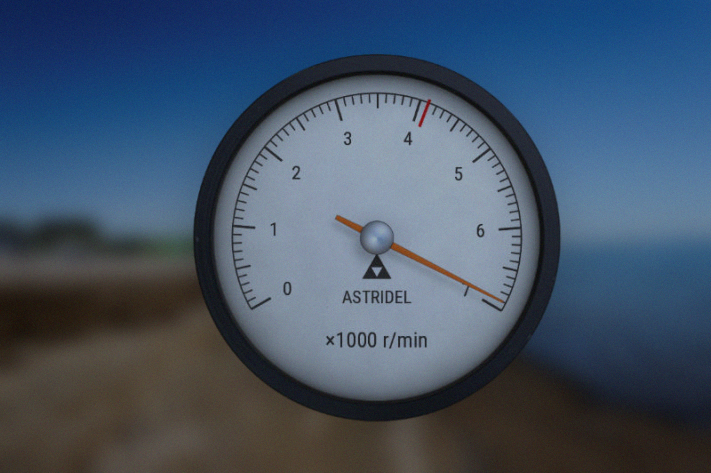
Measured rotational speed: 6900 rpm
